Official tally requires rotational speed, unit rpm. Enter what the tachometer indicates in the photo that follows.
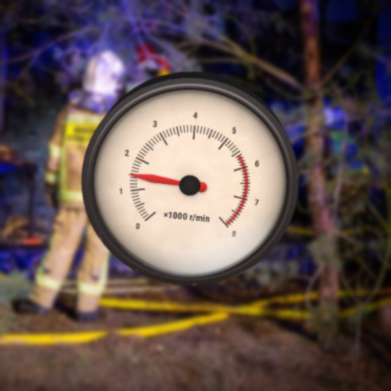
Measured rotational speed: 1500 rpm
